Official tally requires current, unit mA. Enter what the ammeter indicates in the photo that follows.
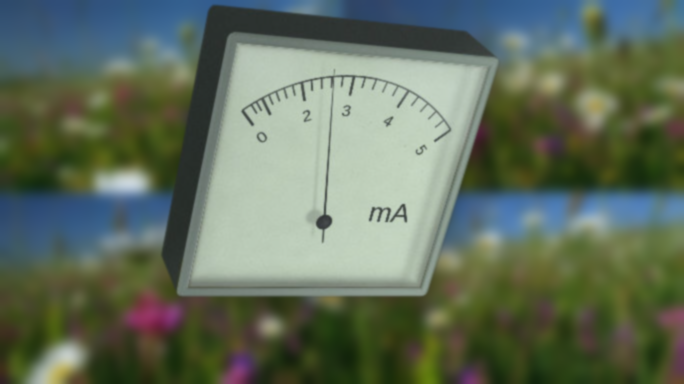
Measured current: 2.6 mA
